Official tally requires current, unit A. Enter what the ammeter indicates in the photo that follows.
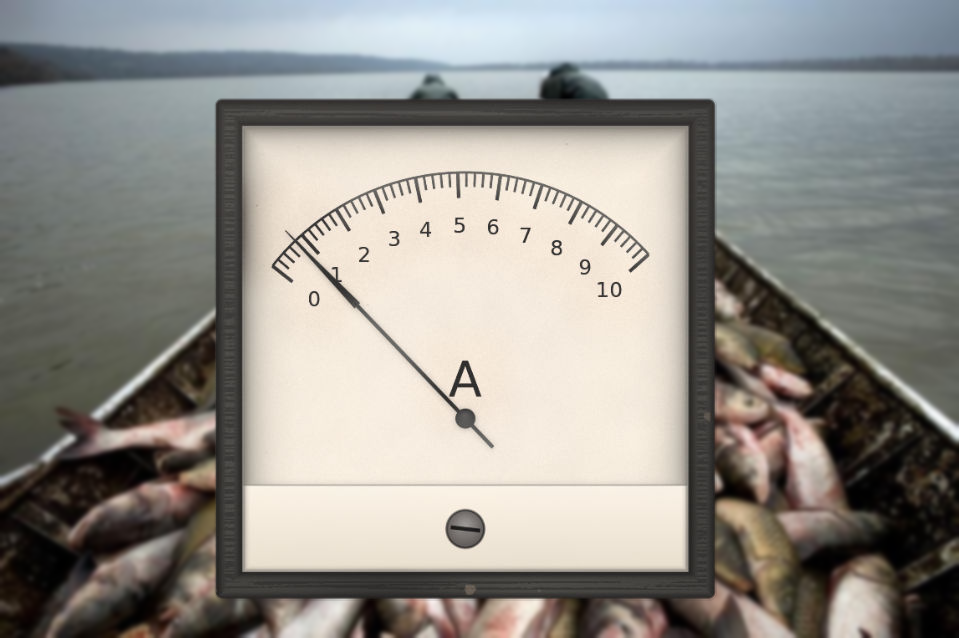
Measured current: 0.8 A
